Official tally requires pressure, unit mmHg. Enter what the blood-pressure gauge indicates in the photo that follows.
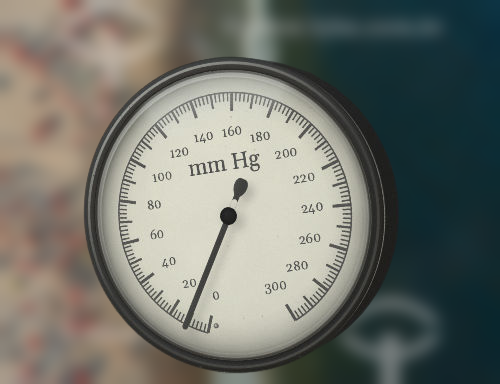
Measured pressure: 10 mmHg
